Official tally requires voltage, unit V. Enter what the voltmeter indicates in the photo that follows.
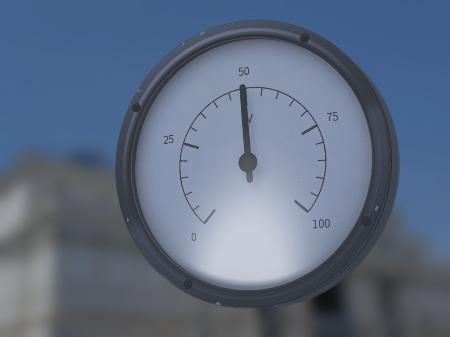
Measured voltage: 50 V
